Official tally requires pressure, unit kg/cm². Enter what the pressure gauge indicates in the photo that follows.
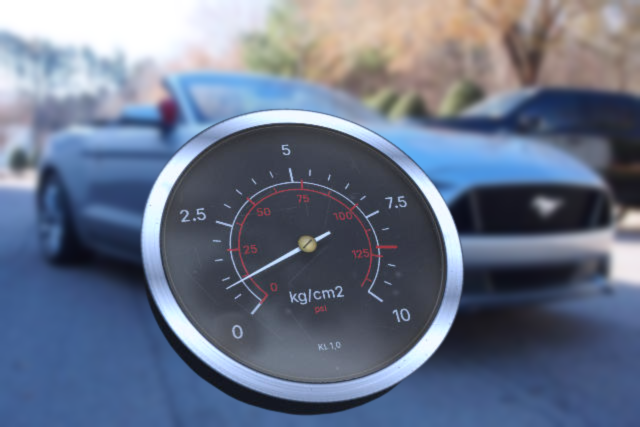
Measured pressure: 0.75 kg/cm²
